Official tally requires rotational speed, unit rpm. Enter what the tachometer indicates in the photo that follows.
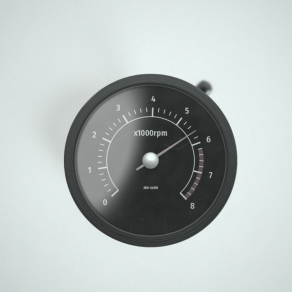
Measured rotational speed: 5600 rpm
